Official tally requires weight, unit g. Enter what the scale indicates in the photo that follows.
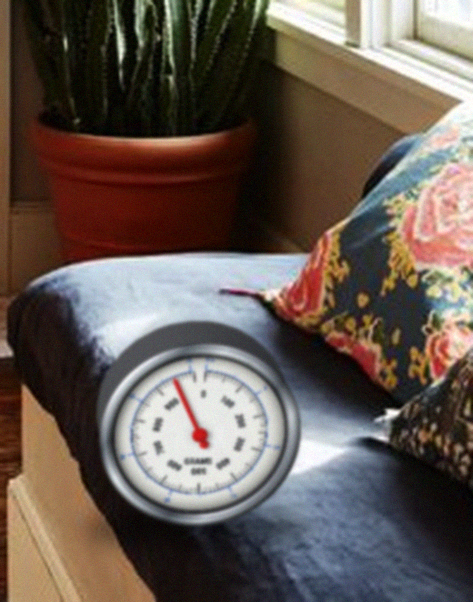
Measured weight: 950 g
